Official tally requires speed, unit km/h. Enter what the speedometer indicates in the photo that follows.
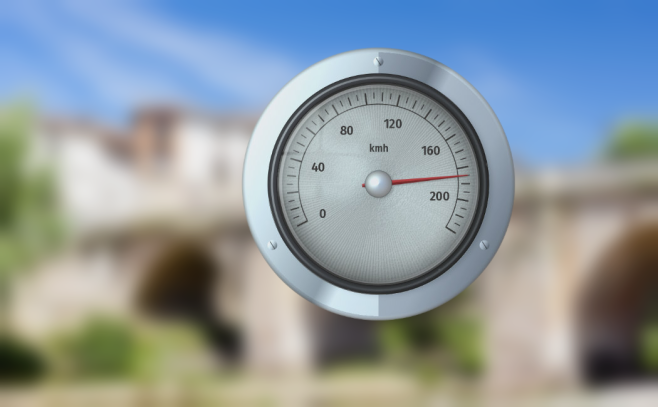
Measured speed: 185 km/h
